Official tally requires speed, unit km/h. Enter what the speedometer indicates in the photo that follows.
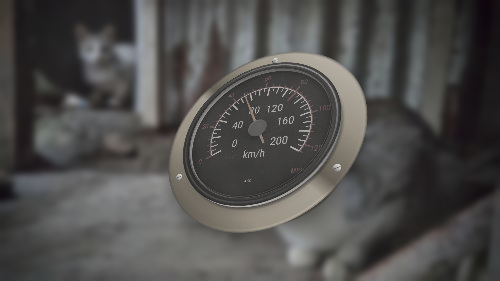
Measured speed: 75 km/h
